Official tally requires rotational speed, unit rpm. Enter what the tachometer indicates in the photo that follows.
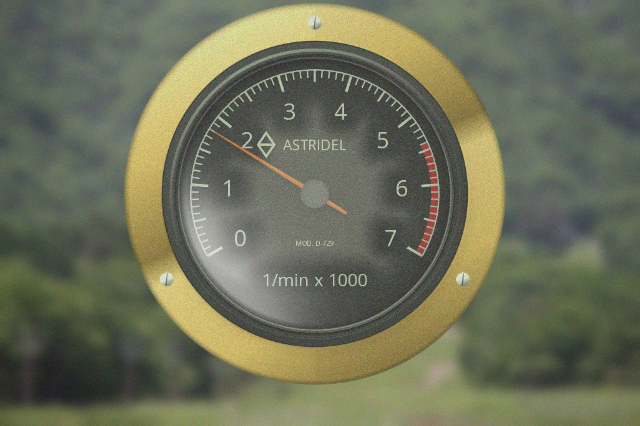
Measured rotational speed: 1800 rpm
